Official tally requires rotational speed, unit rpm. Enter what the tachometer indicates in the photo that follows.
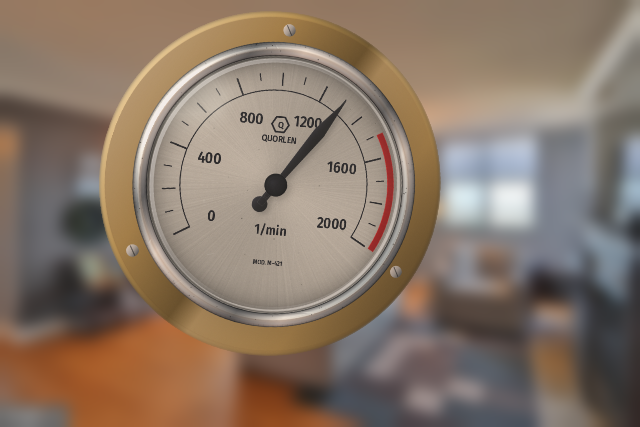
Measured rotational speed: 1300 rpm
